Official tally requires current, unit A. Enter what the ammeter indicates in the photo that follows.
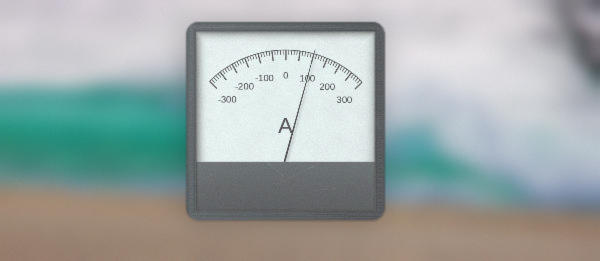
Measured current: 100 A
